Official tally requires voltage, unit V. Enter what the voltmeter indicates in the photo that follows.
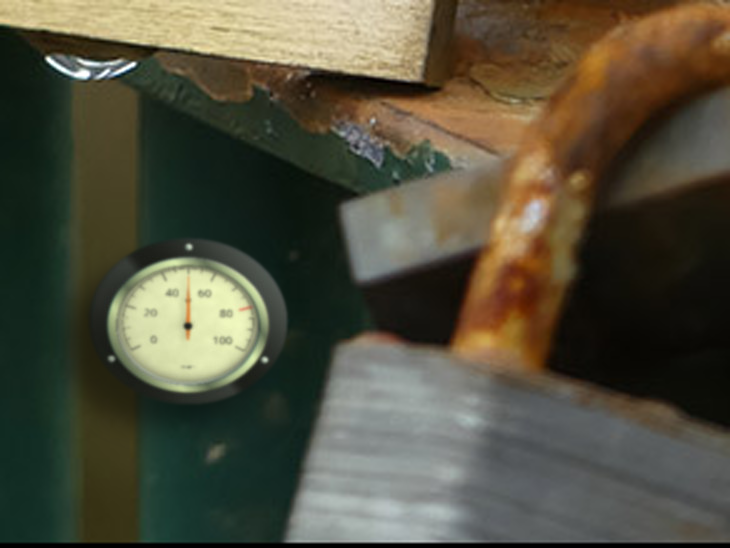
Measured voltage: 50 V
